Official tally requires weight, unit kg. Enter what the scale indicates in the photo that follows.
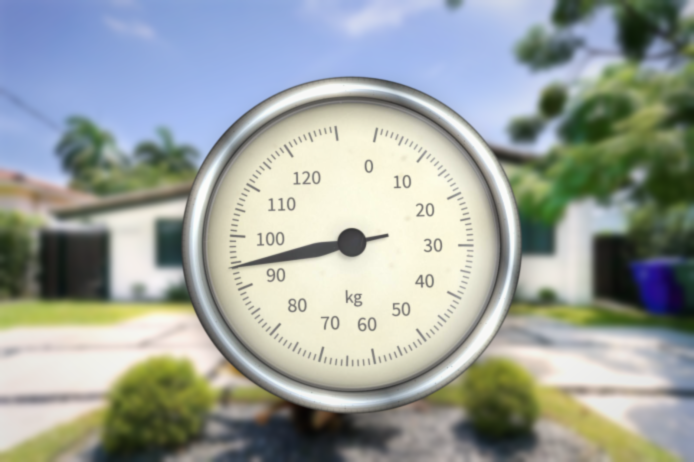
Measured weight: 94 kg
